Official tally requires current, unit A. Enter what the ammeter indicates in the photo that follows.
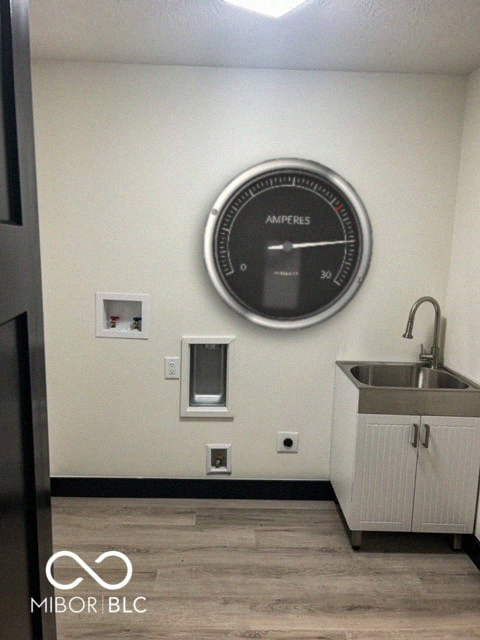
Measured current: 25 A
